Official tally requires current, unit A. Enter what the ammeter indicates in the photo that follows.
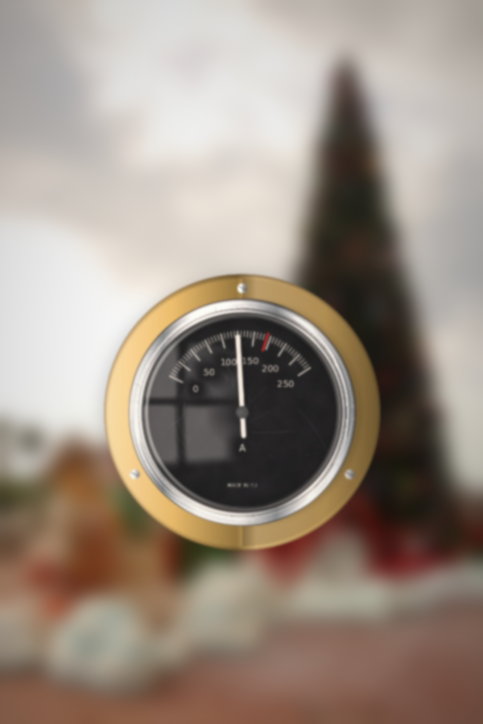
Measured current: 125 A
